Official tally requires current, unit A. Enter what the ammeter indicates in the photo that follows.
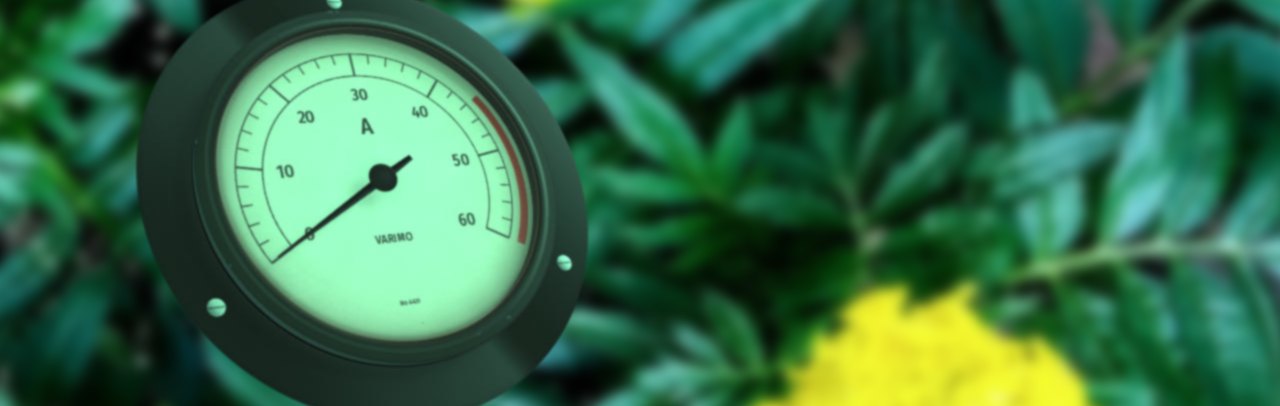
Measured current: 0 A
